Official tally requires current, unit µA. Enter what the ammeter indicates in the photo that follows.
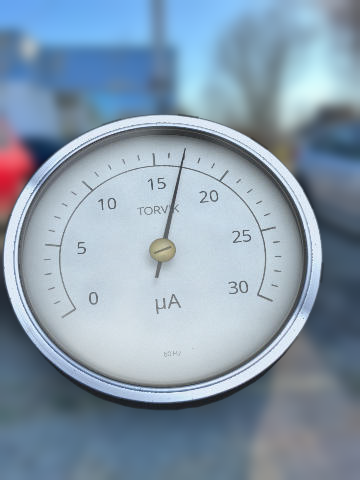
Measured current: 17 µA
